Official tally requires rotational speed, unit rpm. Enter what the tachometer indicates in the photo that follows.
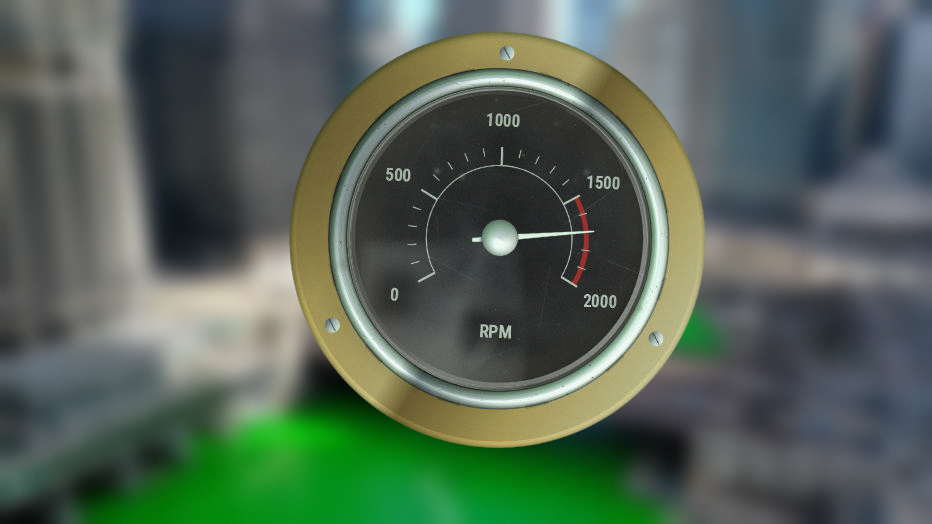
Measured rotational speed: 1700 rpm
